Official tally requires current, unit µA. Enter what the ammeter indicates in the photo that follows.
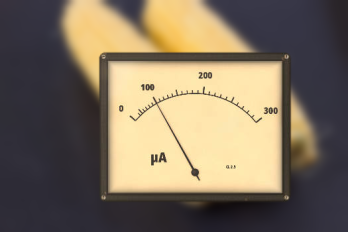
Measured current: 100 µA
